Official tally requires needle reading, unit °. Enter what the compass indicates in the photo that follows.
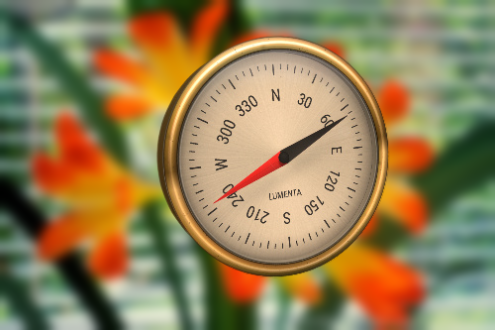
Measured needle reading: 245 °
